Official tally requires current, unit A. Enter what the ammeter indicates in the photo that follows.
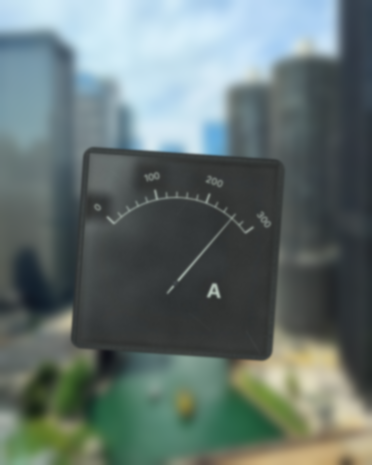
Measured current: 260 A
